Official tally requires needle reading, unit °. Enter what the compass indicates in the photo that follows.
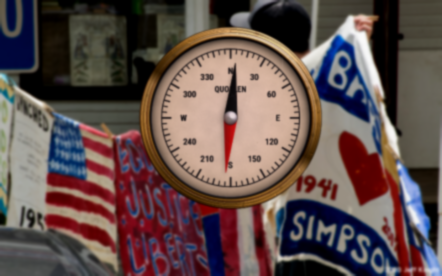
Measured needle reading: 185 °
